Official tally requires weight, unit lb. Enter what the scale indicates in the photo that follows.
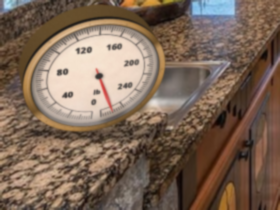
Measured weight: 270 lb
